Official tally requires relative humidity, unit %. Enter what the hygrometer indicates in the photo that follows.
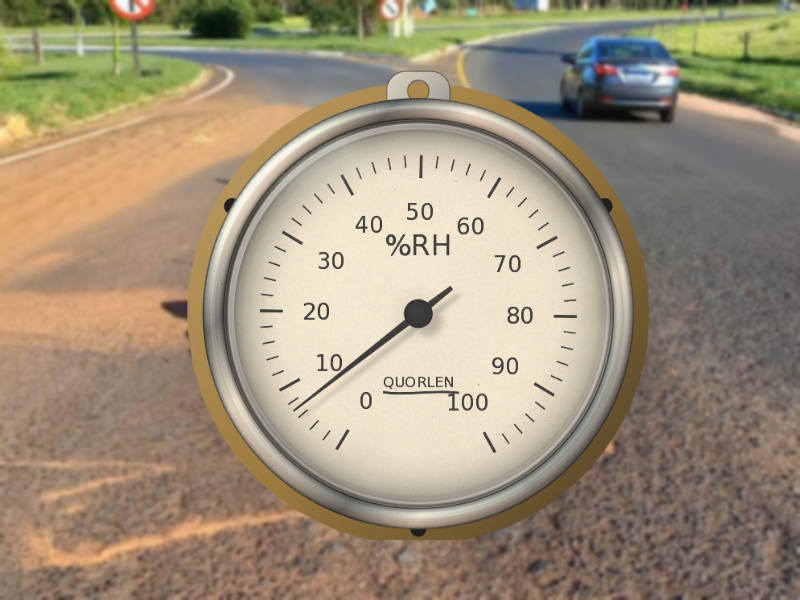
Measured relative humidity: 7 %
